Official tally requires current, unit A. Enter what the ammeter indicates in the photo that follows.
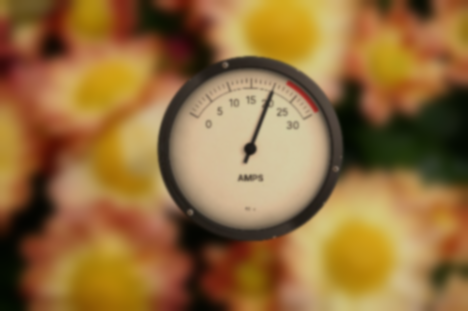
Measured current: 20 A
